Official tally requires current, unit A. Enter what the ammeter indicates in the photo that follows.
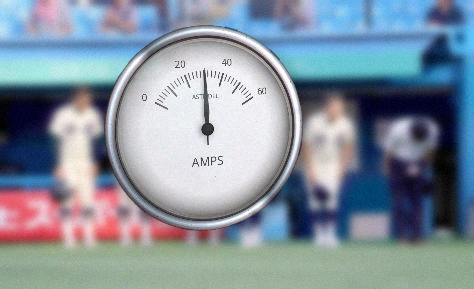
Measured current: 30 A
